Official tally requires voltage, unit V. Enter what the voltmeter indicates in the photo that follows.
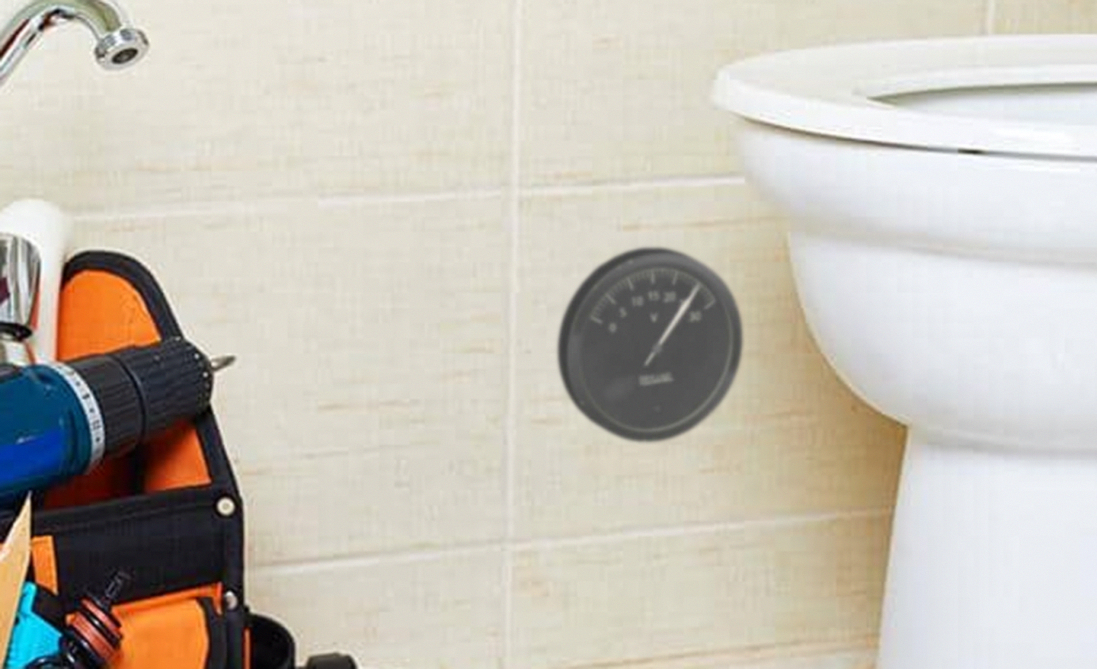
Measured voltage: 25 V
